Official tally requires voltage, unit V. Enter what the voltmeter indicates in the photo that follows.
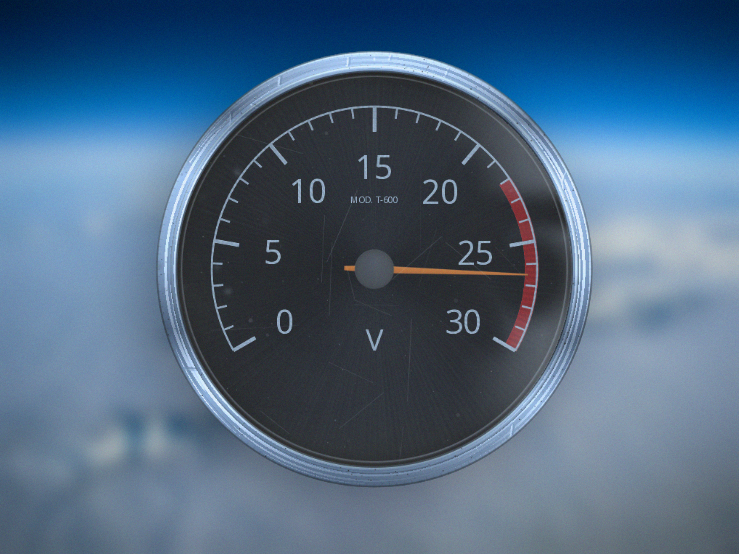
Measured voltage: 26.5 V
